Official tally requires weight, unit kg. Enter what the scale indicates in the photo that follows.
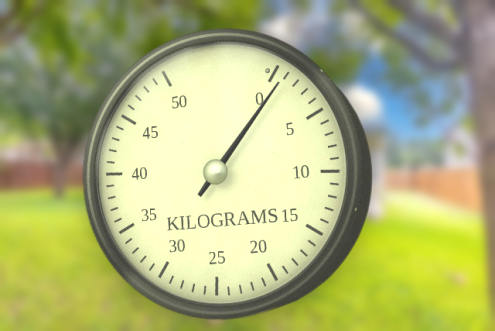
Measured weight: 1 kg
